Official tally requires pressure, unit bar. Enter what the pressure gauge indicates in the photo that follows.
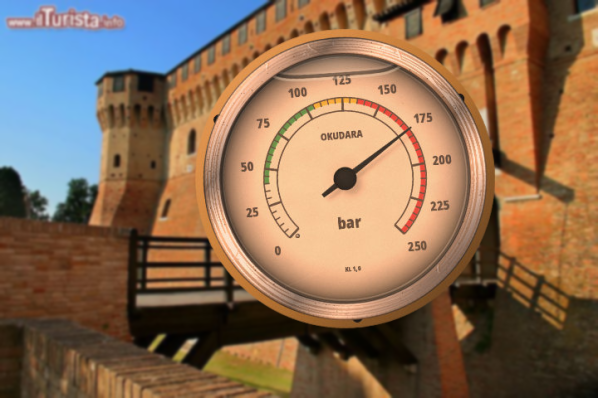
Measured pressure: 175 bar
